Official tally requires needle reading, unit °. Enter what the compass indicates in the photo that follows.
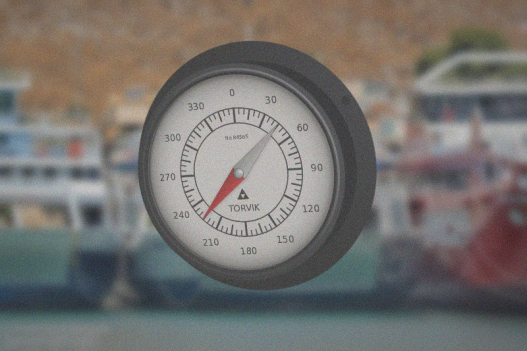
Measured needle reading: 225 °
